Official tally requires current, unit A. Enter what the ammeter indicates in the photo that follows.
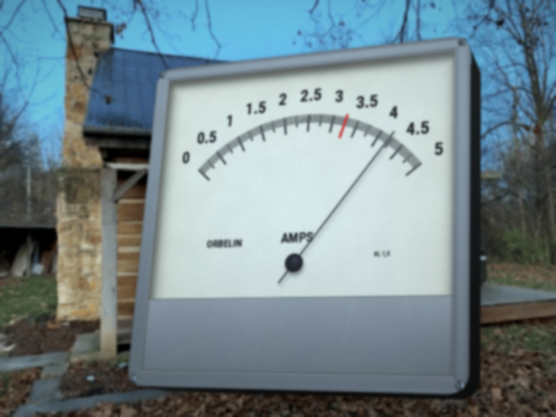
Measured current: 4.25 A
